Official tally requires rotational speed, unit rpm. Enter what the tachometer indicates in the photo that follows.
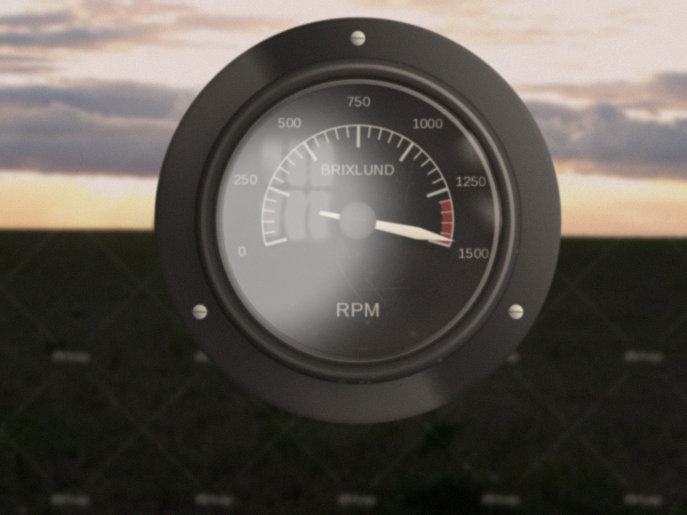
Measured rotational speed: 1475 rpm
